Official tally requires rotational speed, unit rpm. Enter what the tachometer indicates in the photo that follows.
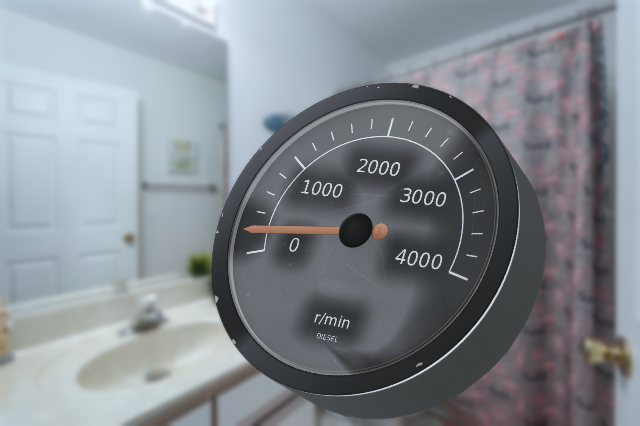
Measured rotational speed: 200 rpm
